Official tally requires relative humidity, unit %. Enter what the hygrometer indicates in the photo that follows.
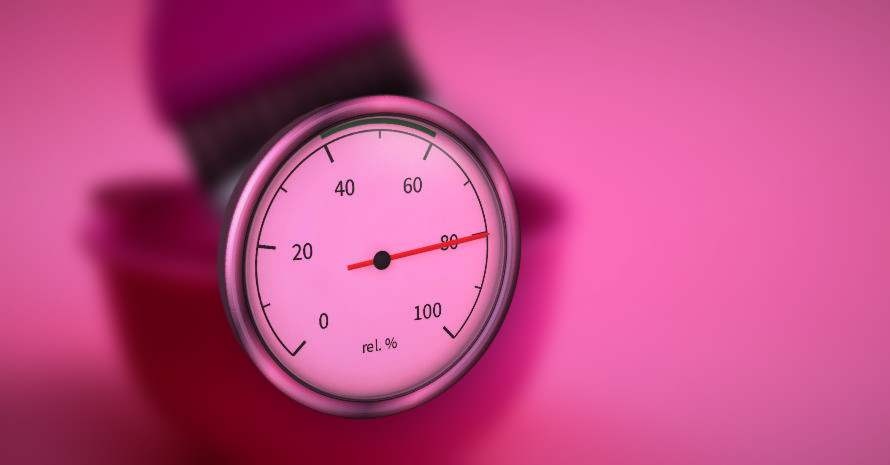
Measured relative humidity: 80 %
